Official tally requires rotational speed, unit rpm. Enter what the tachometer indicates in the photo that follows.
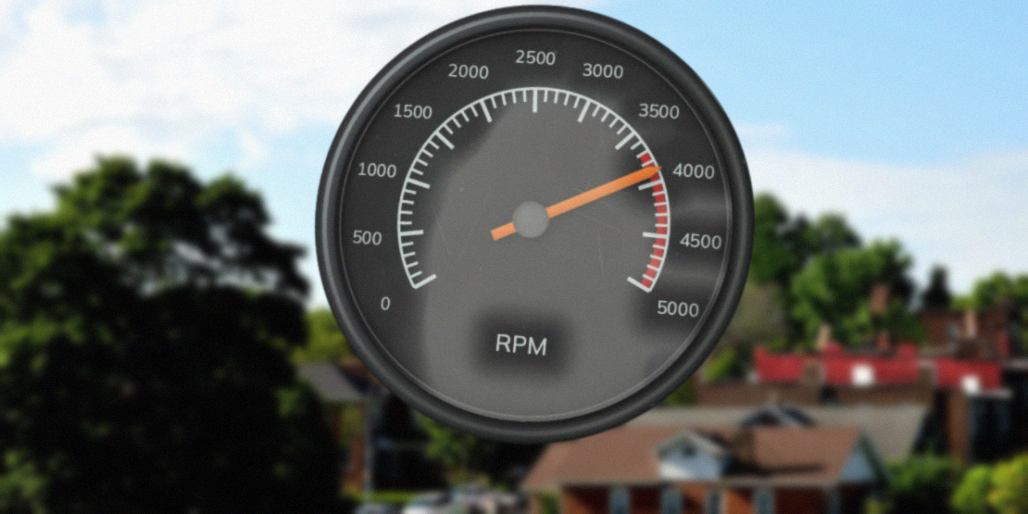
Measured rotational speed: 3900 rpm
